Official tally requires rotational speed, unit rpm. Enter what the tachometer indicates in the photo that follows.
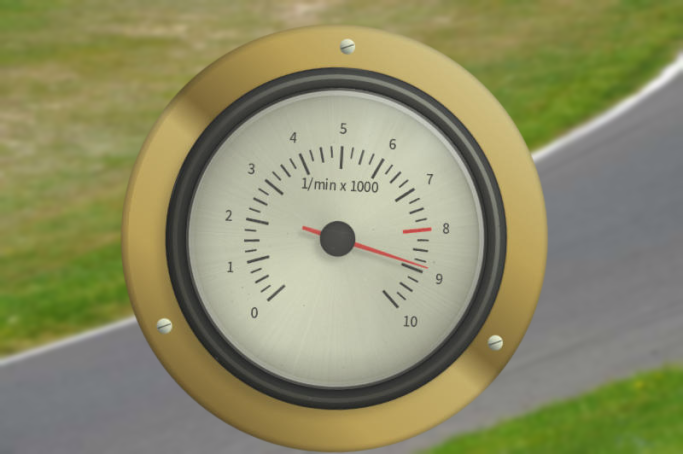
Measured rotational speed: 8875 rpm
